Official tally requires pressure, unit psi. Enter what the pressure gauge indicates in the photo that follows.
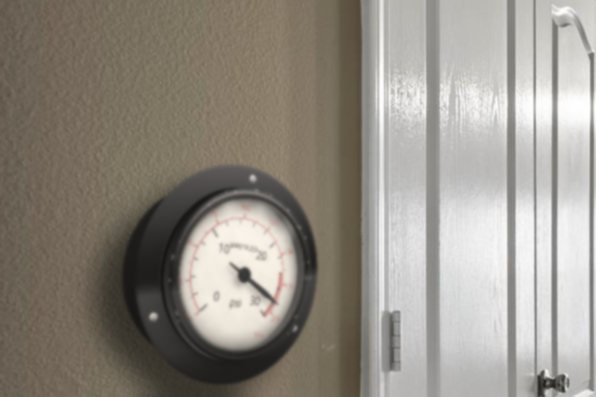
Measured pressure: 28 psi
